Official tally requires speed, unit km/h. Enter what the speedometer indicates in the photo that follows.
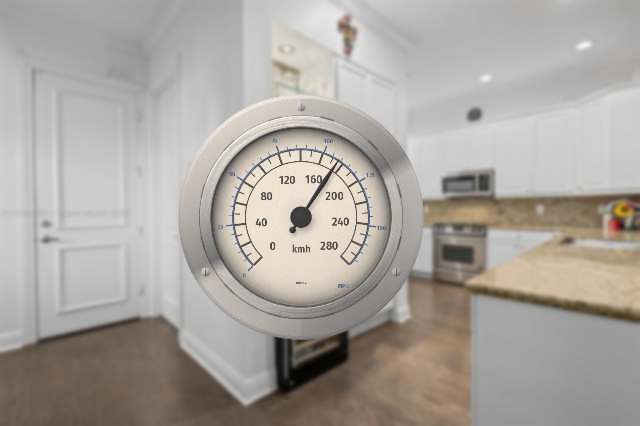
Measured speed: 175 km/h
